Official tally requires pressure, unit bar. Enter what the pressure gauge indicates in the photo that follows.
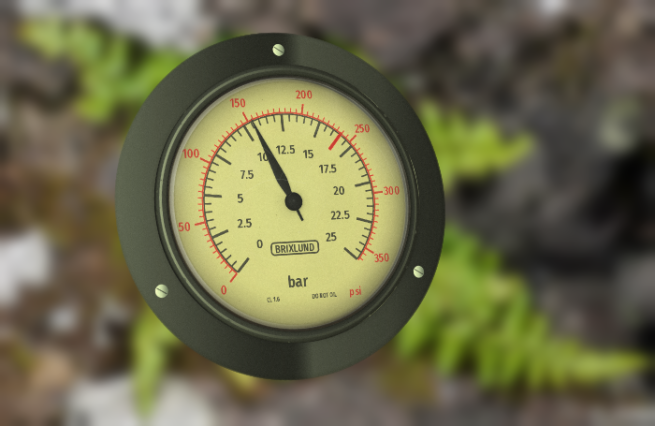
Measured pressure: 10.5 bar
